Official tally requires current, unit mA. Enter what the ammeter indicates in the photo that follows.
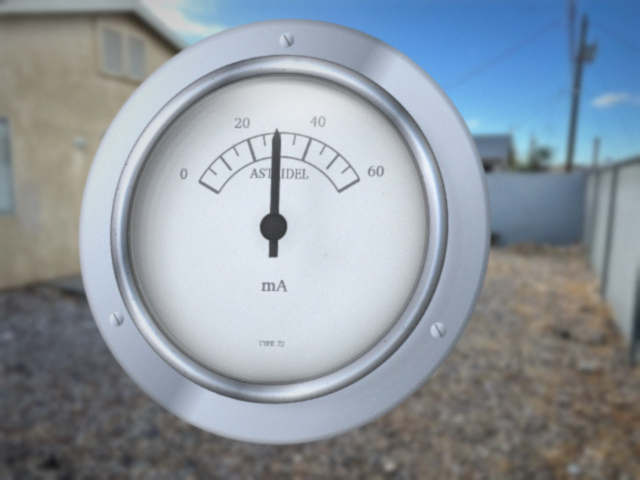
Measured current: 30 mA
